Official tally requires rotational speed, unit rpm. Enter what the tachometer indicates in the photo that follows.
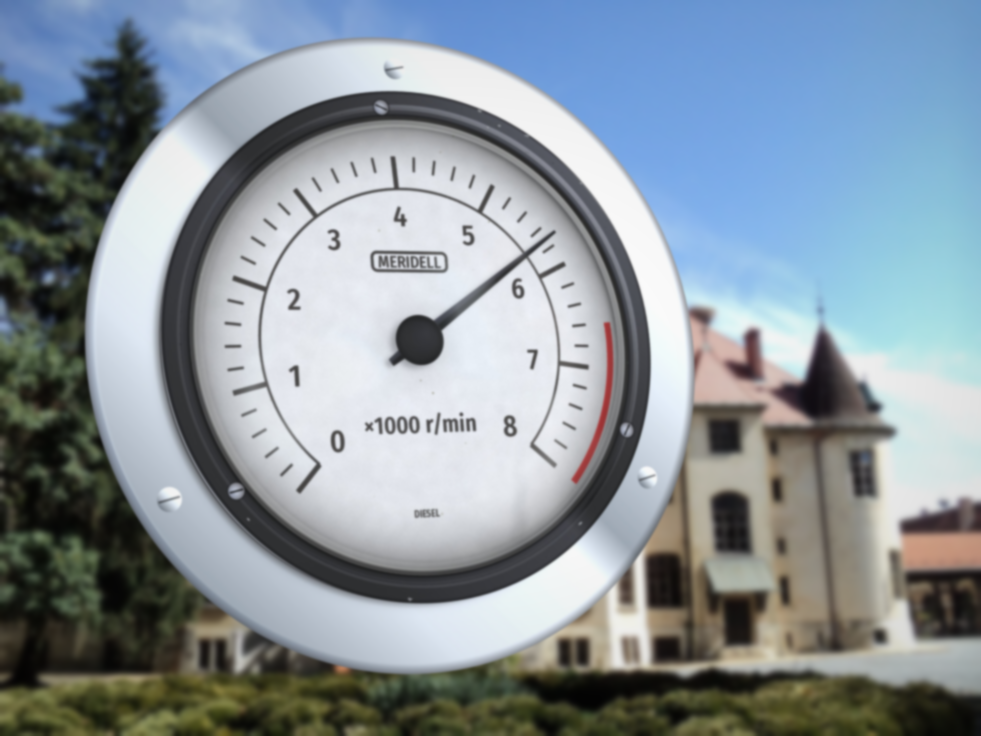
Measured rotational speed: 5700 rpm
